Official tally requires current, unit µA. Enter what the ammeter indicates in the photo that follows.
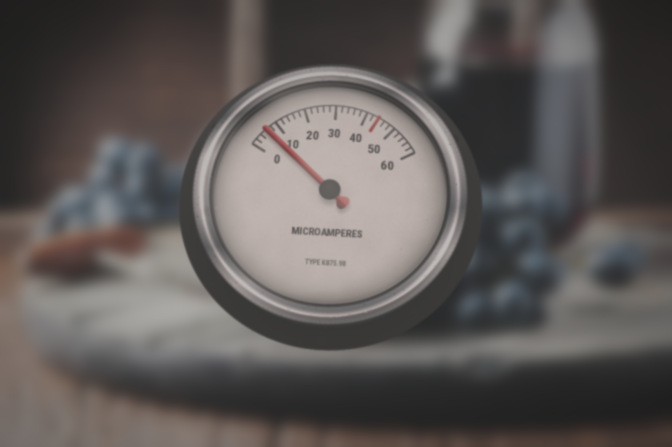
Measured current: 6 µA
